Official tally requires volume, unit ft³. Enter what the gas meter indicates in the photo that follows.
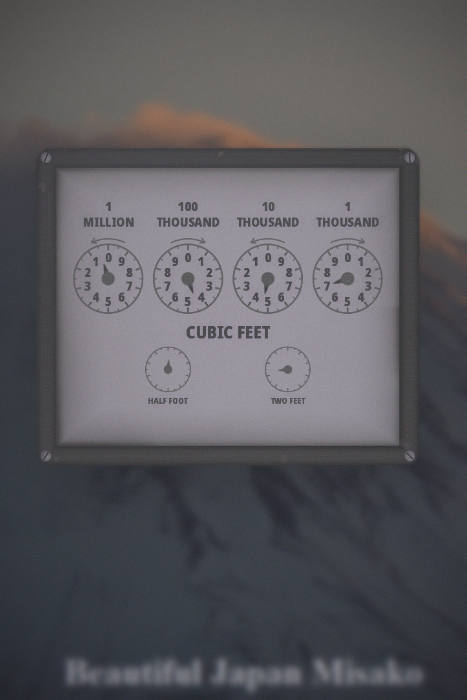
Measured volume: 44700 ft³
